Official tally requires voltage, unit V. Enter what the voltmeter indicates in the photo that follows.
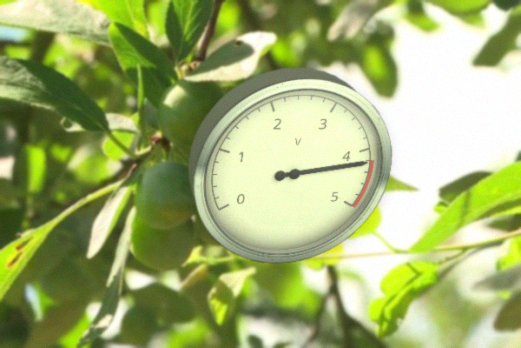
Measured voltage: 4.2 V
